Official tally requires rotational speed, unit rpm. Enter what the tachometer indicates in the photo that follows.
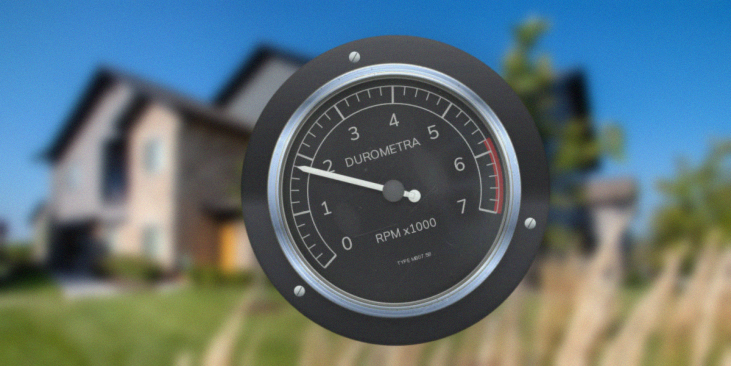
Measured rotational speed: 1800 rpm
